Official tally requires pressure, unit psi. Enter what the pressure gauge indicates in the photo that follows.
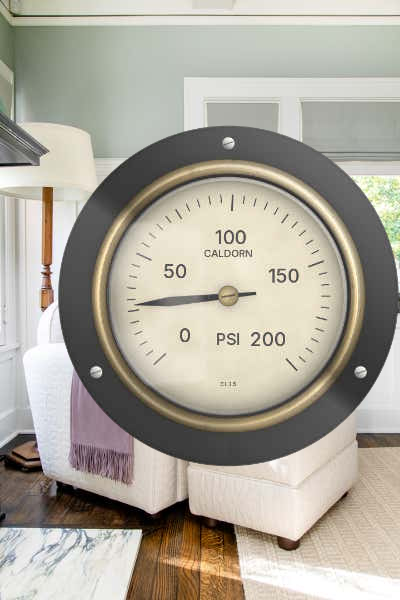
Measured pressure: 27.5 psi
